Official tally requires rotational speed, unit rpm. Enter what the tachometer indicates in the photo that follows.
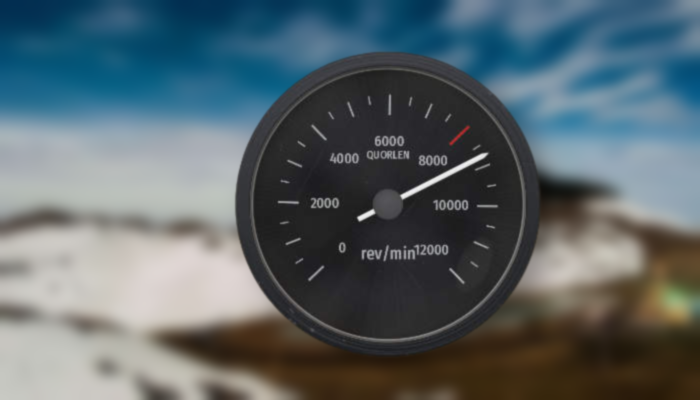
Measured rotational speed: 8750 rpm
